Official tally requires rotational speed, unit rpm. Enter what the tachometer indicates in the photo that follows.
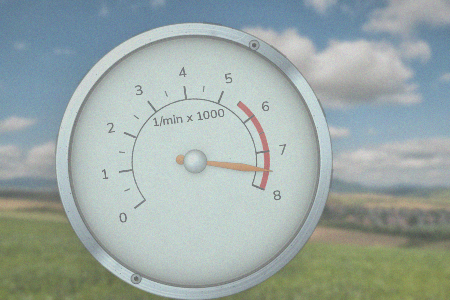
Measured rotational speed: 7500 rpm
